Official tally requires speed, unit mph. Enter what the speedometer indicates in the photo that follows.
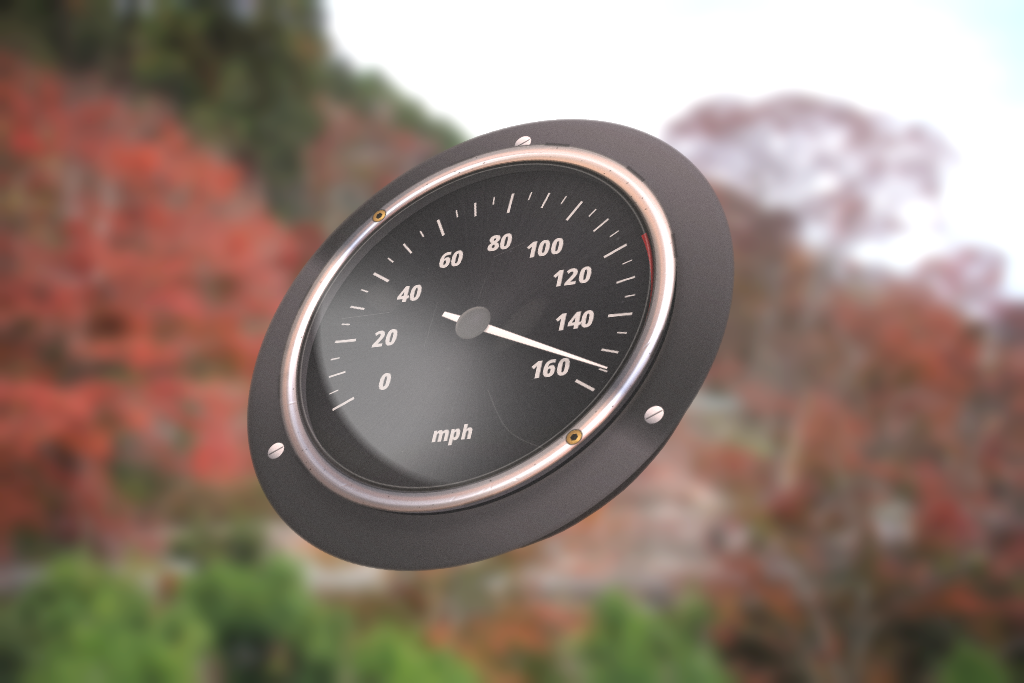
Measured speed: 155 mph
